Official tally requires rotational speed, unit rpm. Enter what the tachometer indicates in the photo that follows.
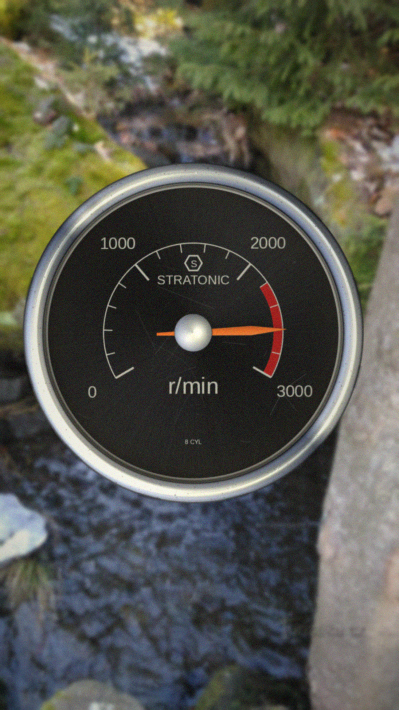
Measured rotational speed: 2600 rpm
